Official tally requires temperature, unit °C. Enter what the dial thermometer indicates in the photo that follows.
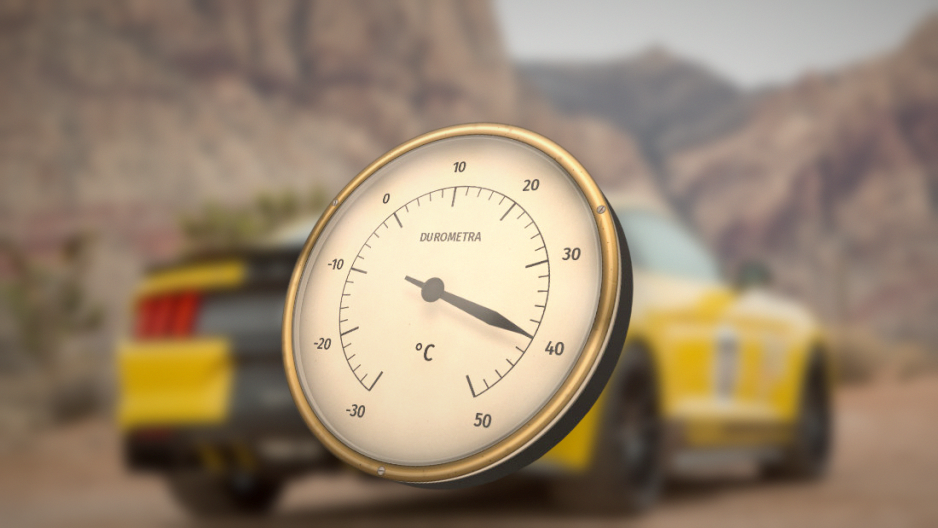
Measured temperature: 40 °C
